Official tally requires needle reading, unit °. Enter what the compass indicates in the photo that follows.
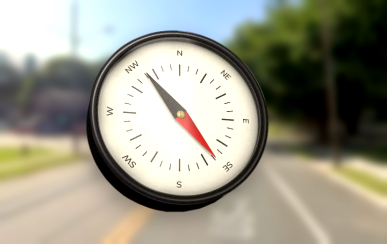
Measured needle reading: 140 °
